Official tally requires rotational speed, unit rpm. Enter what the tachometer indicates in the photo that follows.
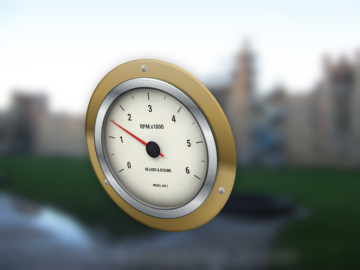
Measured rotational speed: 1500 rpm
